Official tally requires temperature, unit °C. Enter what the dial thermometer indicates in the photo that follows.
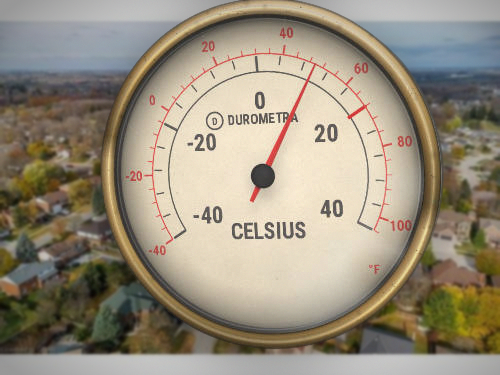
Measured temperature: 10 °C
